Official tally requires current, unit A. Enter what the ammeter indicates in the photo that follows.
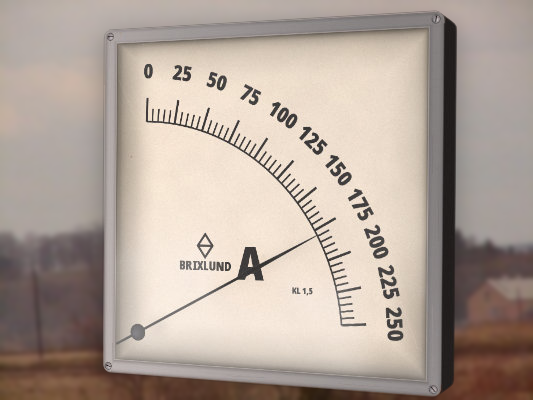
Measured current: 180 A
